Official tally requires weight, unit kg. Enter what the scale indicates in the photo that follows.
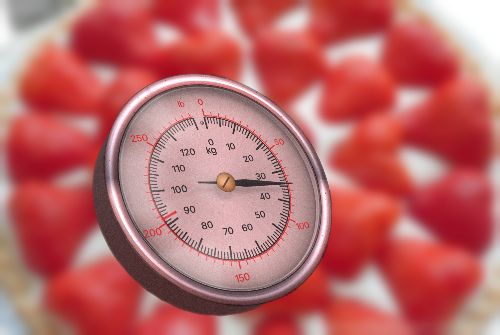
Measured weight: 35 kg
